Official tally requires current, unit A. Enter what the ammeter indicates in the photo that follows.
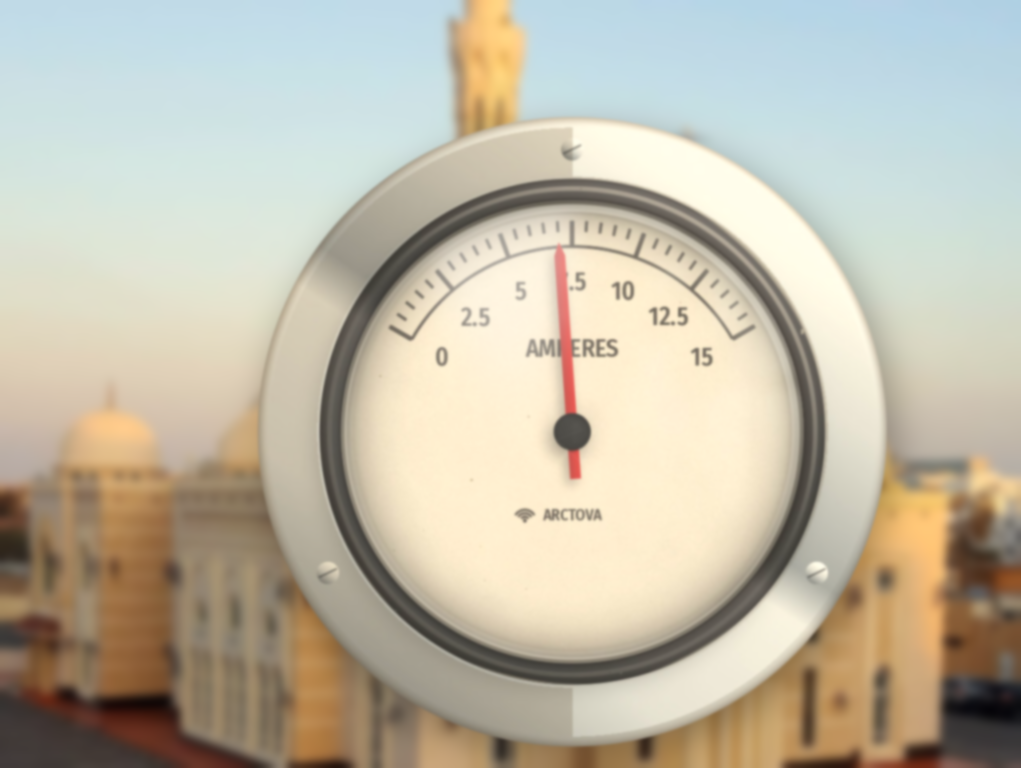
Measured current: 7 A
